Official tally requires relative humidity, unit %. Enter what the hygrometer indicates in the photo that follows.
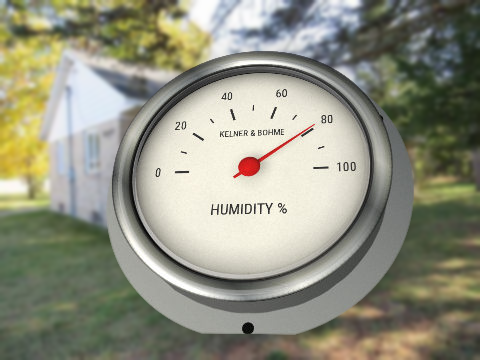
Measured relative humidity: 80 %
